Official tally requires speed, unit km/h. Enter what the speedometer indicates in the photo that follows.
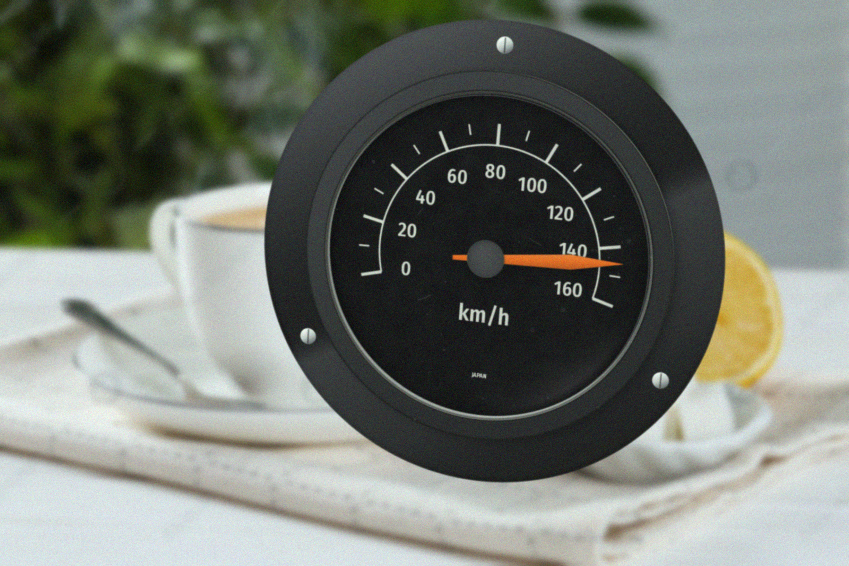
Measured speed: 145 km/h
